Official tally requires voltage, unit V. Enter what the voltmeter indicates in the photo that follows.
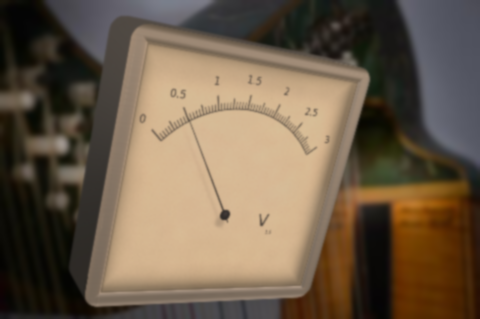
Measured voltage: 0.5 V
